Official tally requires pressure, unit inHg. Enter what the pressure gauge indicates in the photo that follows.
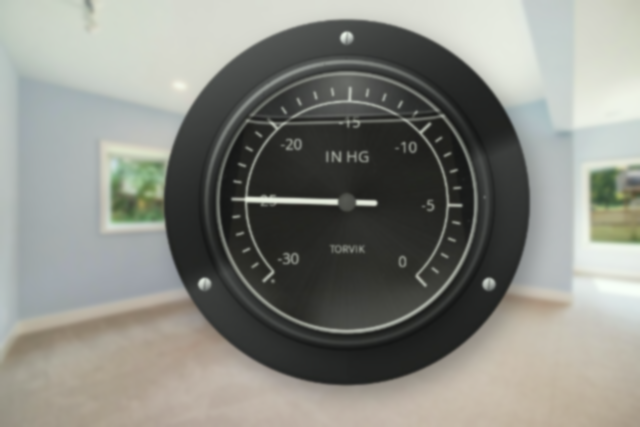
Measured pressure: -25 inHg
